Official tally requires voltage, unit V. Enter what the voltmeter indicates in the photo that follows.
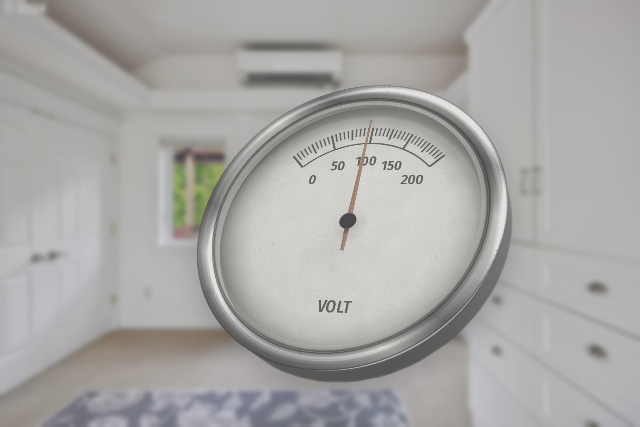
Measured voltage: 100 V
